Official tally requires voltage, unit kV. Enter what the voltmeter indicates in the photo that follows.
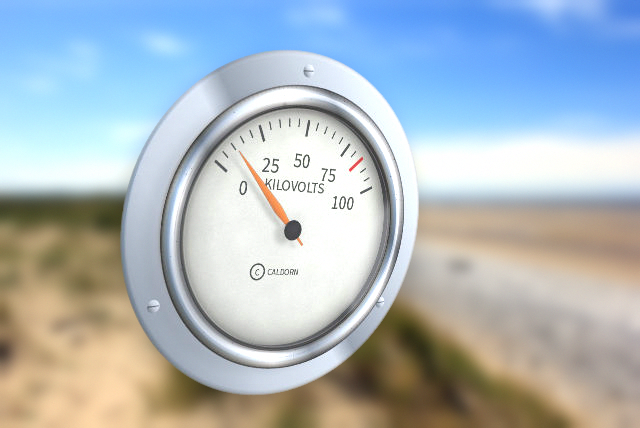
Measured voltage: 10 kV
